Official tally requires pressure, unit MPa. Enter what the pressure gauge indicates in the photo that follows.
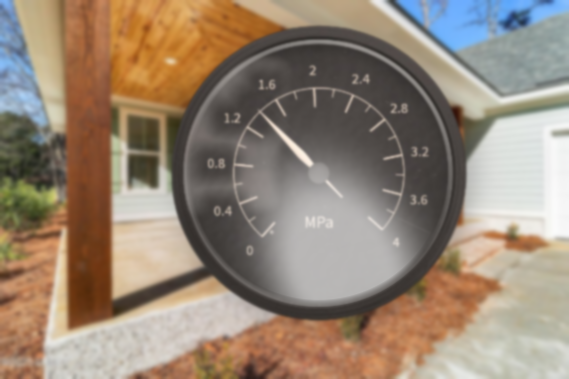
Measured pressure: 1.4 MPa
